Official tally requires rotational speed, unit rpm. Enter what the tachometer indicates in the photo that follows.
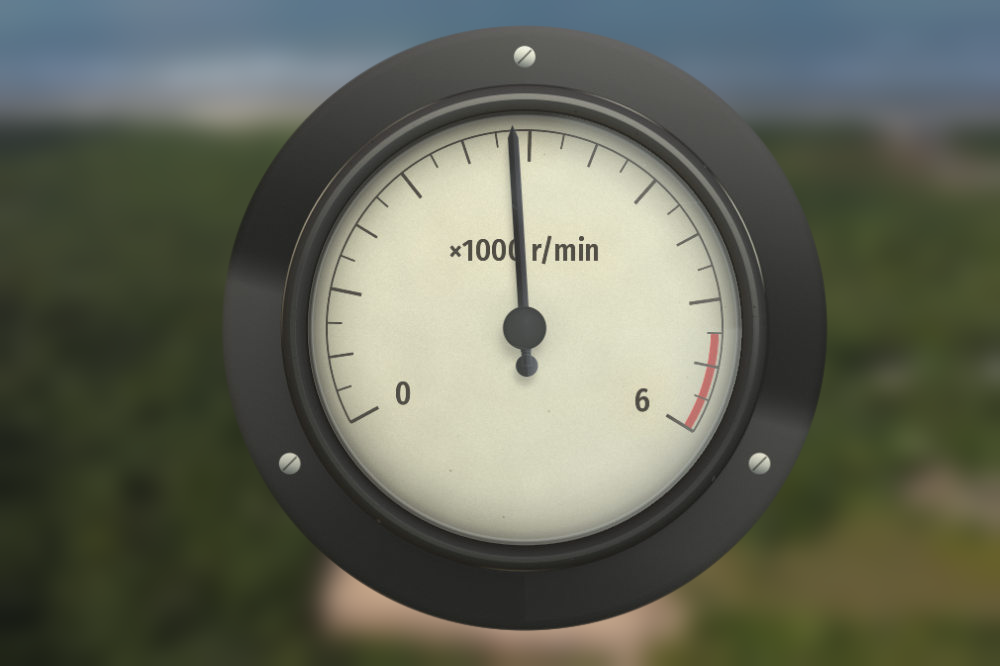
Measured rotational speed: 2875 rpm
